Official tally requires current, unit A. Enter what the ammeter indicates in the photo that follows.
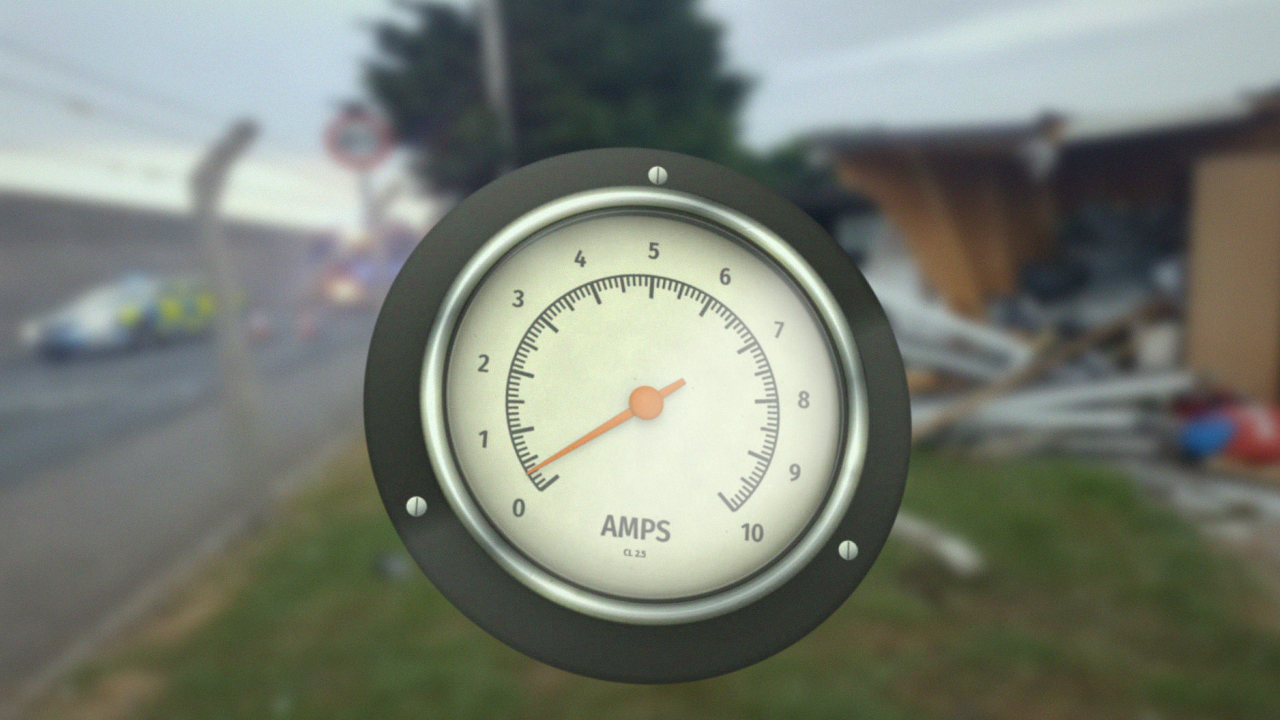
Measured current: 0.3 A
